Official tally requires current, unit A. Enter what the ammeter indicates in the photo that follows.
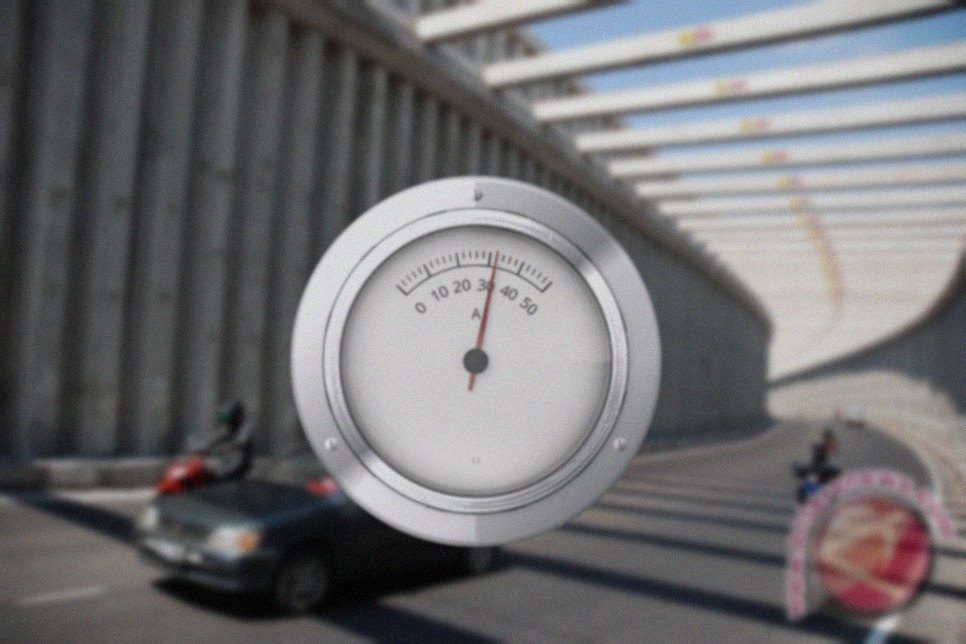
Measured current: 32 A
